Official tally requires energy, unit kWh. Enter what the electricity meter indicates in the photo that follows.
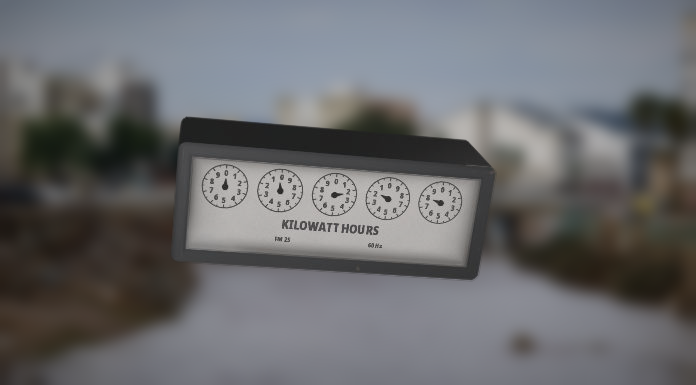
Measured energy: 218 kWh
